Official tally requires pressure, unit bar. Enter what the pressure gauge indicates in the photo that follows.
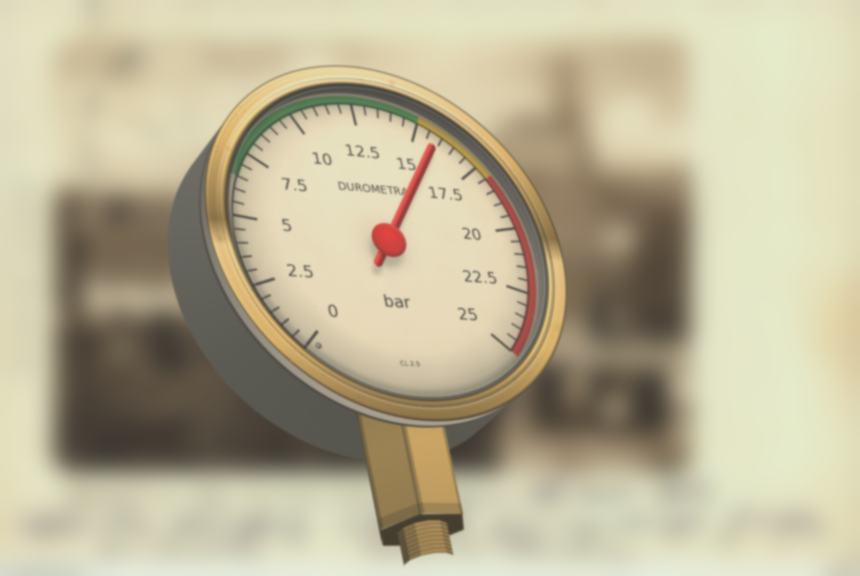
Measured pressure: 15.75 bar
